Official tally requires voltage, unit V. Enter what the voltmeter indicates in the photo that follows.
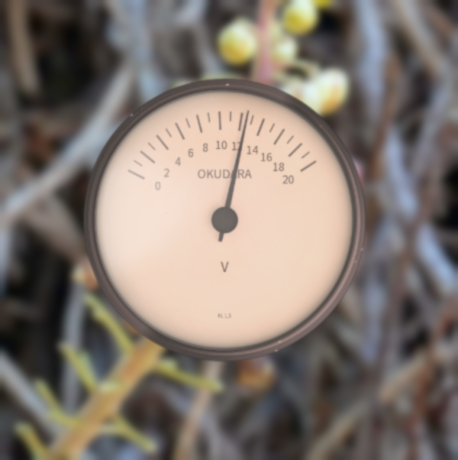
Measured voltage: 12.5 V
